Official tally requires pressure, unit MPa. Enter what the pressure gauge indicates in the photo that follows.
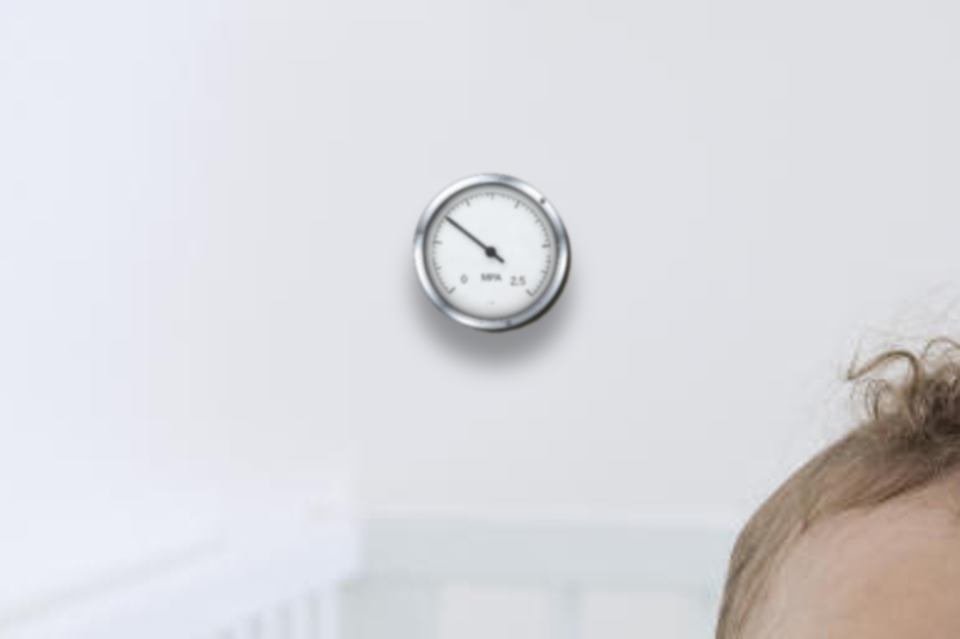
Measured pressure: 0.75 MPa
